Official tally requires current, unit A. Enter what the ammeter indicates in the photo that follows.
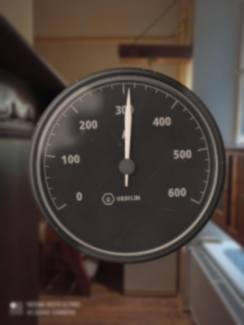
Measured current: 310 A
